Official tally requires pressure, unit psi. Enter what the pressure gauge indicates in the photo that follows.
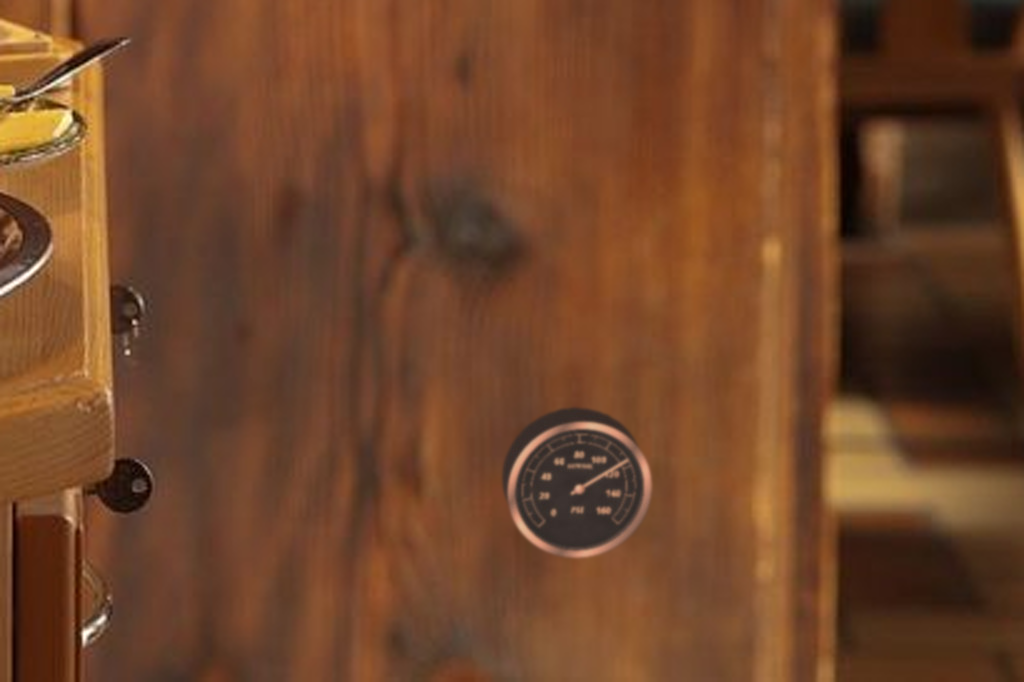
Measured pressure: 115 psi
